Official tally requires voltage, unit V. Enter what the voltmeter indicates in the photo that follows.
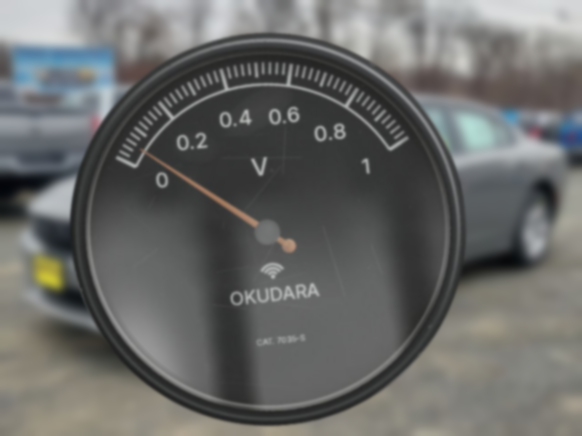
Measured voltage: 0.06 V
